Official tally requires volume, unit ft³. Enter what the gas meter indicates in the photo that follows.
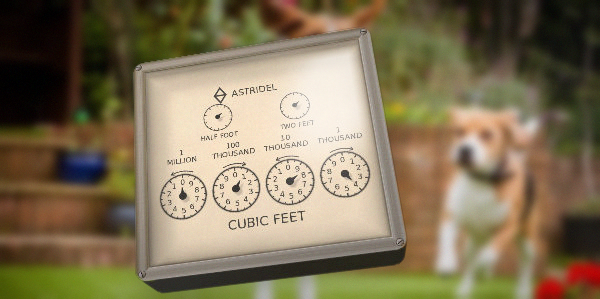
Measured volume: 8400 ft³
